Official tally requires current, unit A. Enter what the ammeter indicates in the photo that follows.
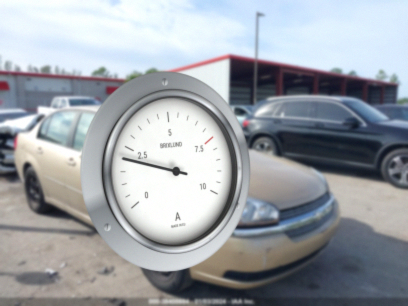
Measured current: 2 A
